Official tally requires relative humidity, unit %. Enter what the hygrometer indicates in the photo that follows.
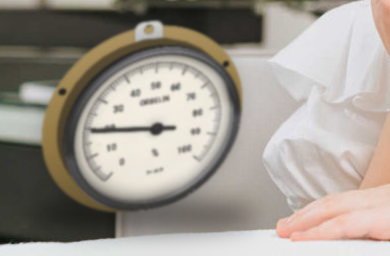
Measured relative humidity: 20 %
